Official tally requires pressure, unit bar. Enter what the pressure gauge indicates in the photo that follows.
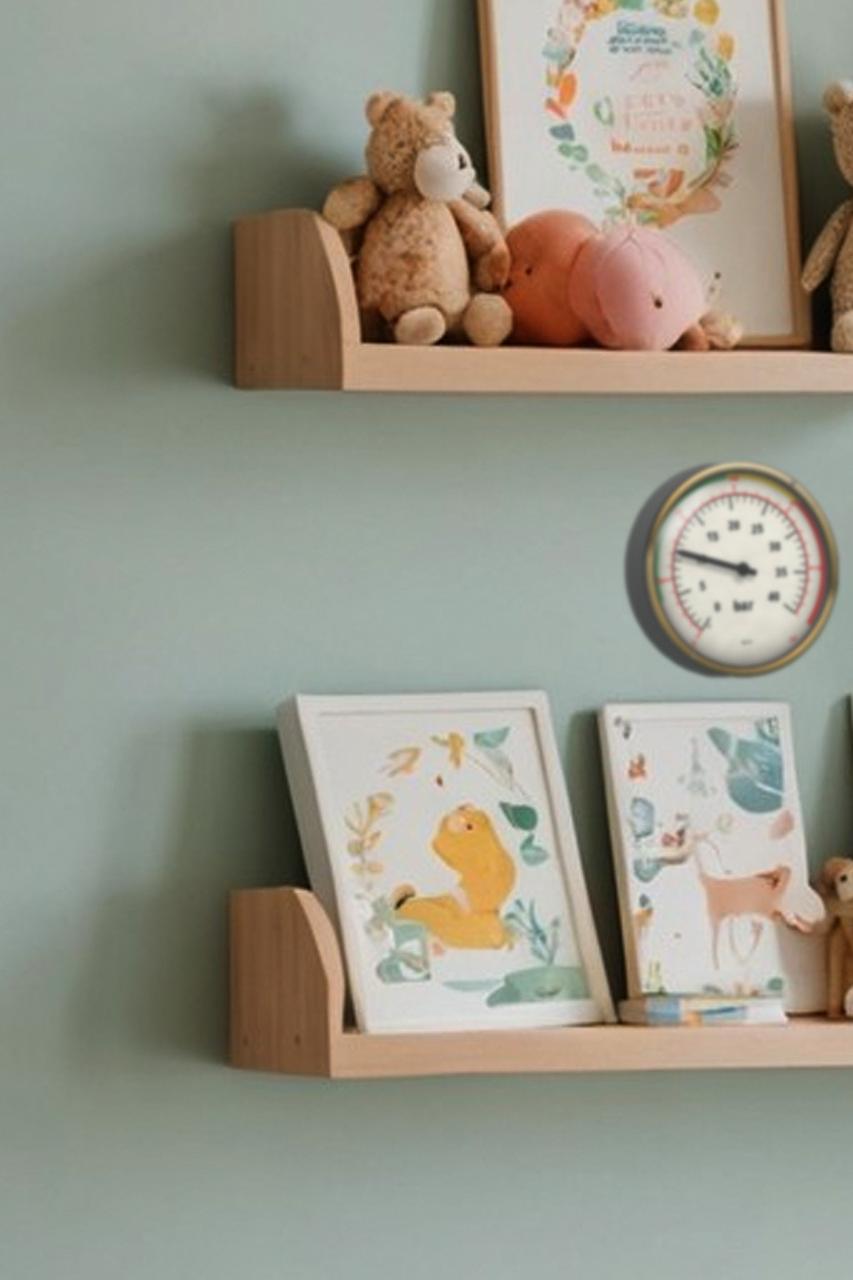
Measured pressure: 10 bar
